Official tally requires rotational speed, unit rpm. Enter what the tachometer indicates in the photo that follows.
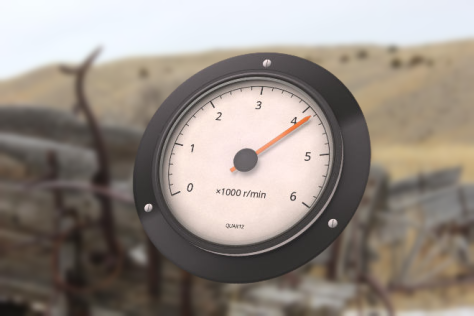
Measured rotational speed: 4200 rpm
